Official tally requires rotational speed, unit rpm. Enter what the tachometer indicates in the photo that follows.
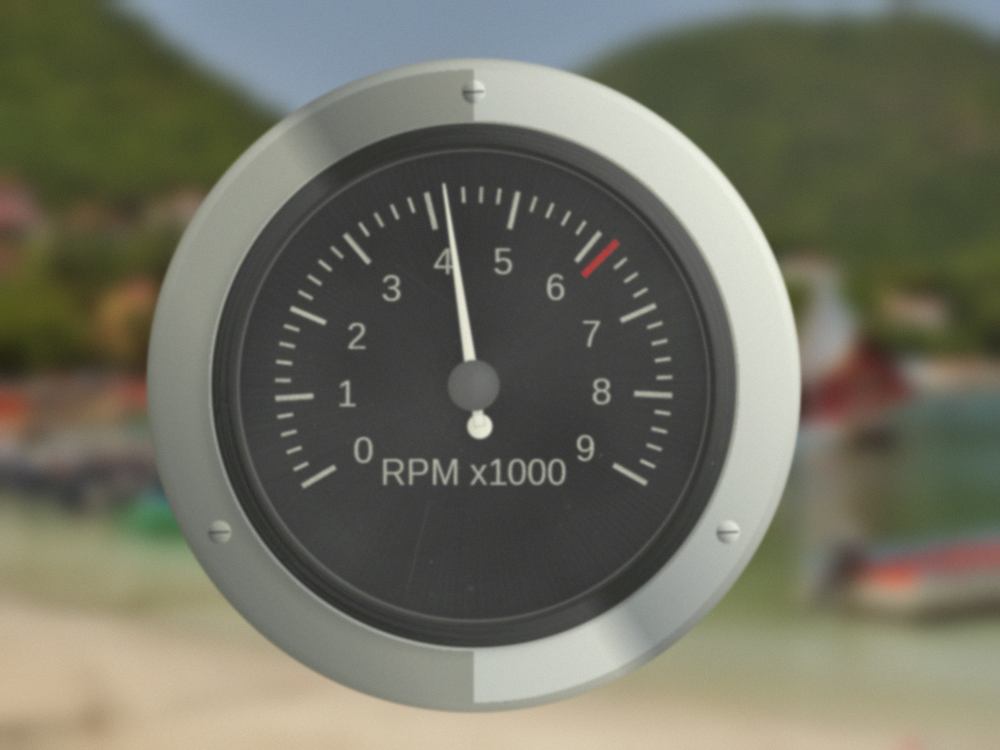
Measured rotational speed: 4200 rpm
